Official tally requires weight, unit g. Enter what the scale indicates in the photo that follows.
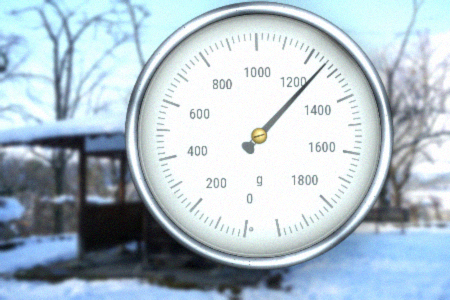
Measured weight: 1260 g
